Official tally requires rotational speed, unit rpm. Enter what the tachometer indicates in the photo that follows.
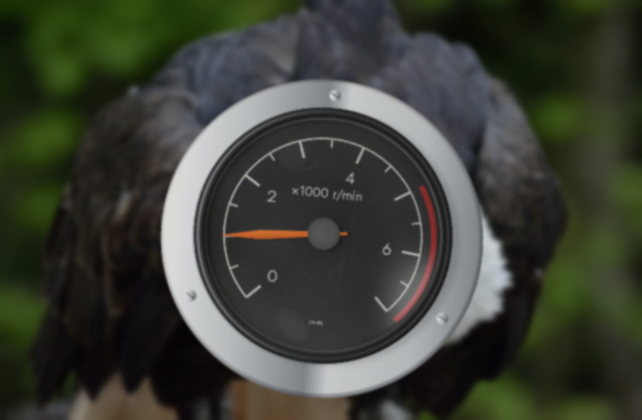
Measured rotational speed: 1000 rpm
